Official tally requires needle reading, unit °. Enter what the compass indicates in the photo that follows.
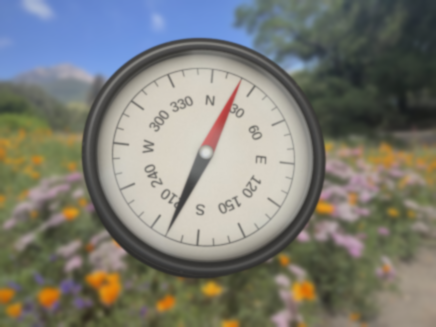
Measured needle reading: 20 °
